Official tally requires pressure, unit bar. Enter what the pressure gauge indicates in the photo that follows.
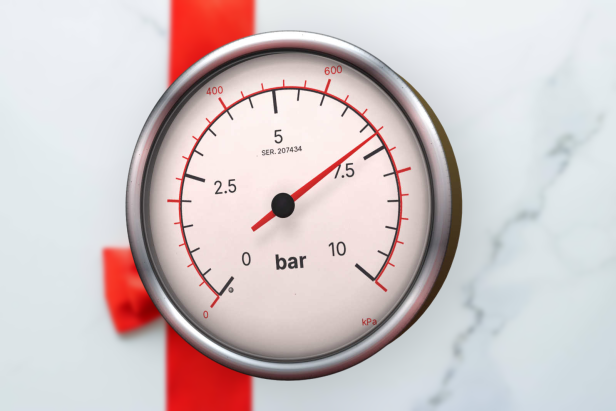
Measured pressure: 7.25 bar
